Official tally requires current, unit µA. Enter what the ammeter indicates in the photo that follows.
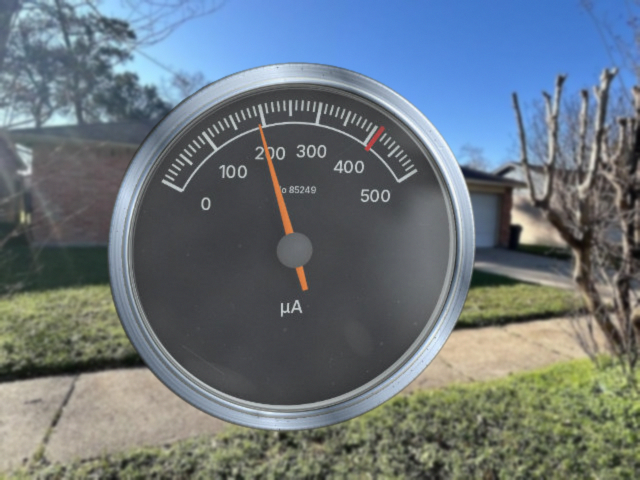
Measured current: 190 µA
